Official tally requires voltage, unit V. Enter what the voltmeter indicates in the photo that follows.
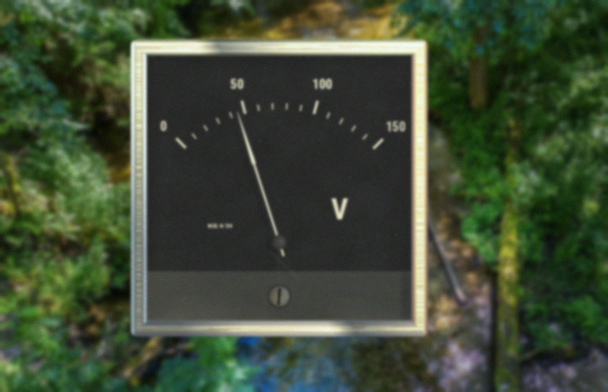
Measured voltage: 45 V
